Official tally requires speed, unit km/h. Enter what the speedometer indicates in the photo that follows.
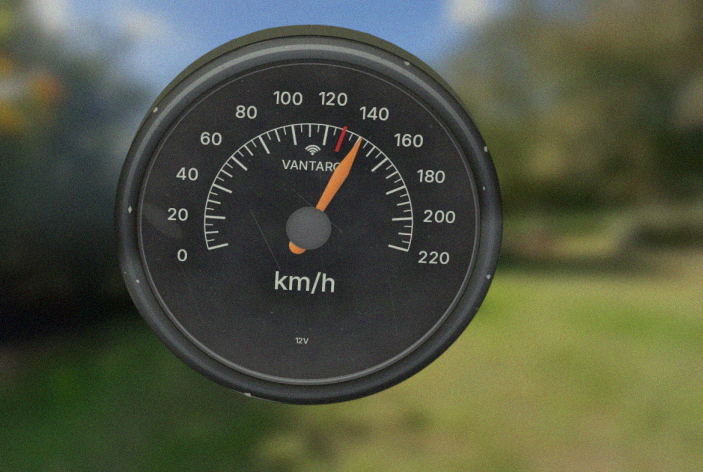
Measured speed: 140 km/h
